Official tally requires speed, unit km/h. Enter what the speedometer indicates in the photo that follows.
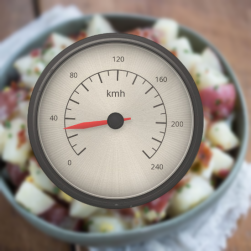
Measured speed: 30 km/h
